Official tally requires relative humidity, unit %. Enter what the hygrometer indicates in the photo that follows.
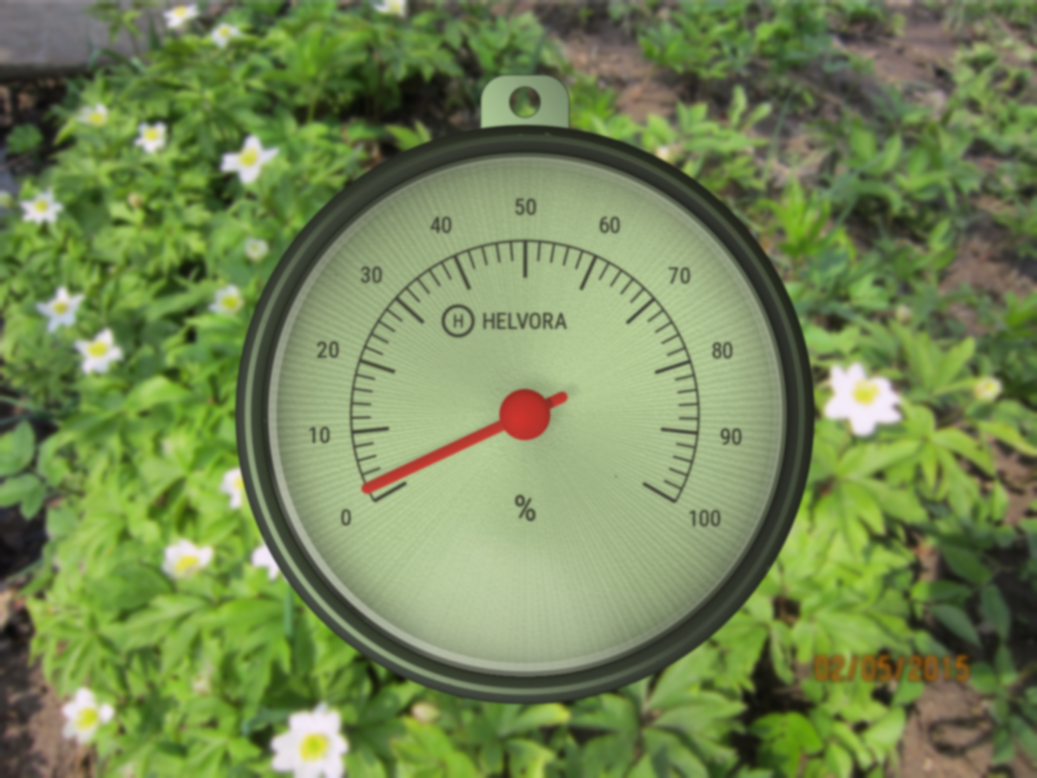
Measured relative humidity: 2 %
